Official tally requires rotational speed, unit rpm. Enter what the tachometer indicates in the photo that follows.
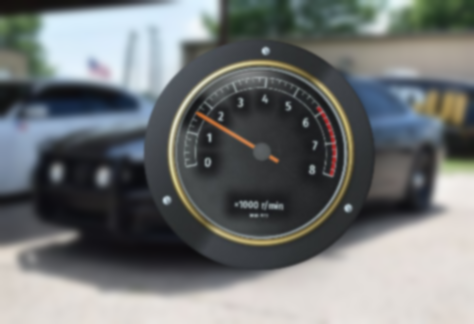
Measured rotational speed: 1600 rpm
